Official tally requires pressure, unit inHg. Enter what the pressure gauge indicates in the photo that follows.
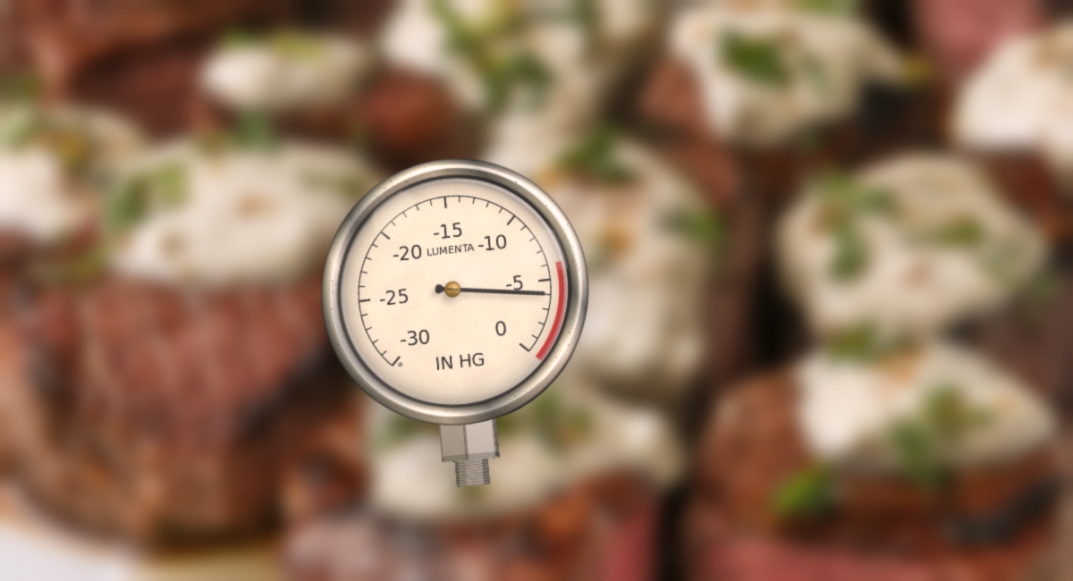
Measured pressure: -4 inHg
